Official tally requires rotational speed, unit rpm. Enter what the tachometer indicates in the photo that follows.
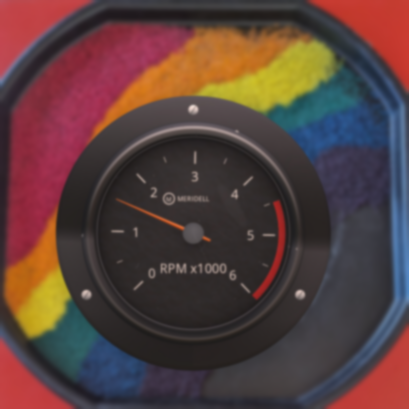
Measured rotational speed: 1500 rpm
